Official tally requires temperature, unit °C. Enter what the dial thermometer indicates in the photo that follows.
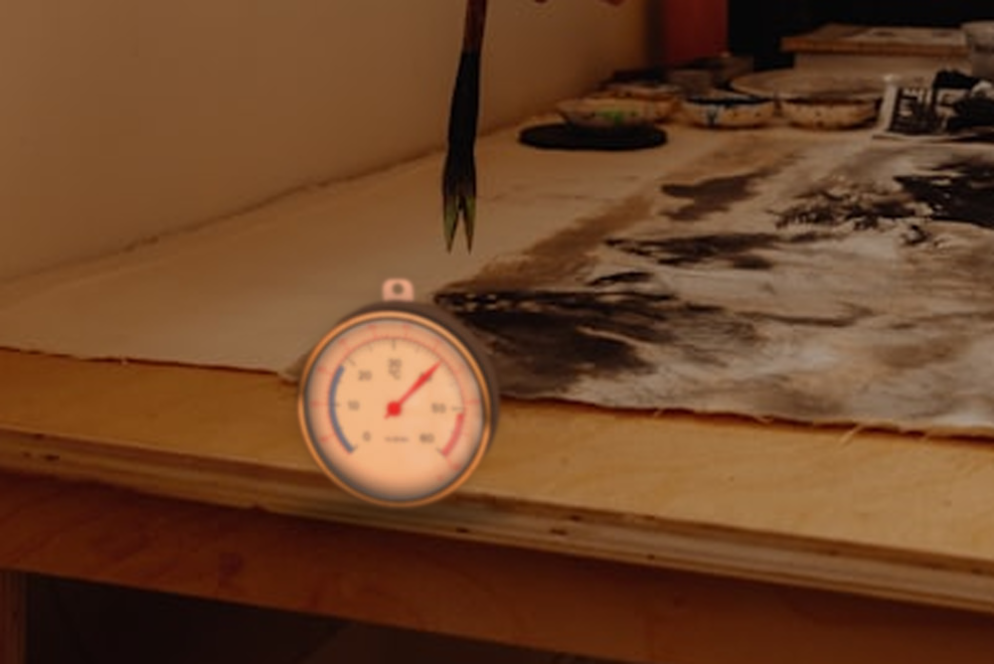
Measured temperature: 40 °C
